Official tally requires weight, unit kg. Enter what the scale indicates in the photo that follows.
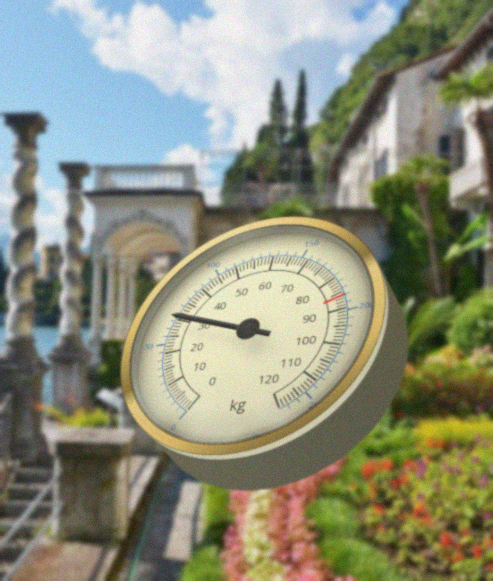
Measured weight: 30 kg
